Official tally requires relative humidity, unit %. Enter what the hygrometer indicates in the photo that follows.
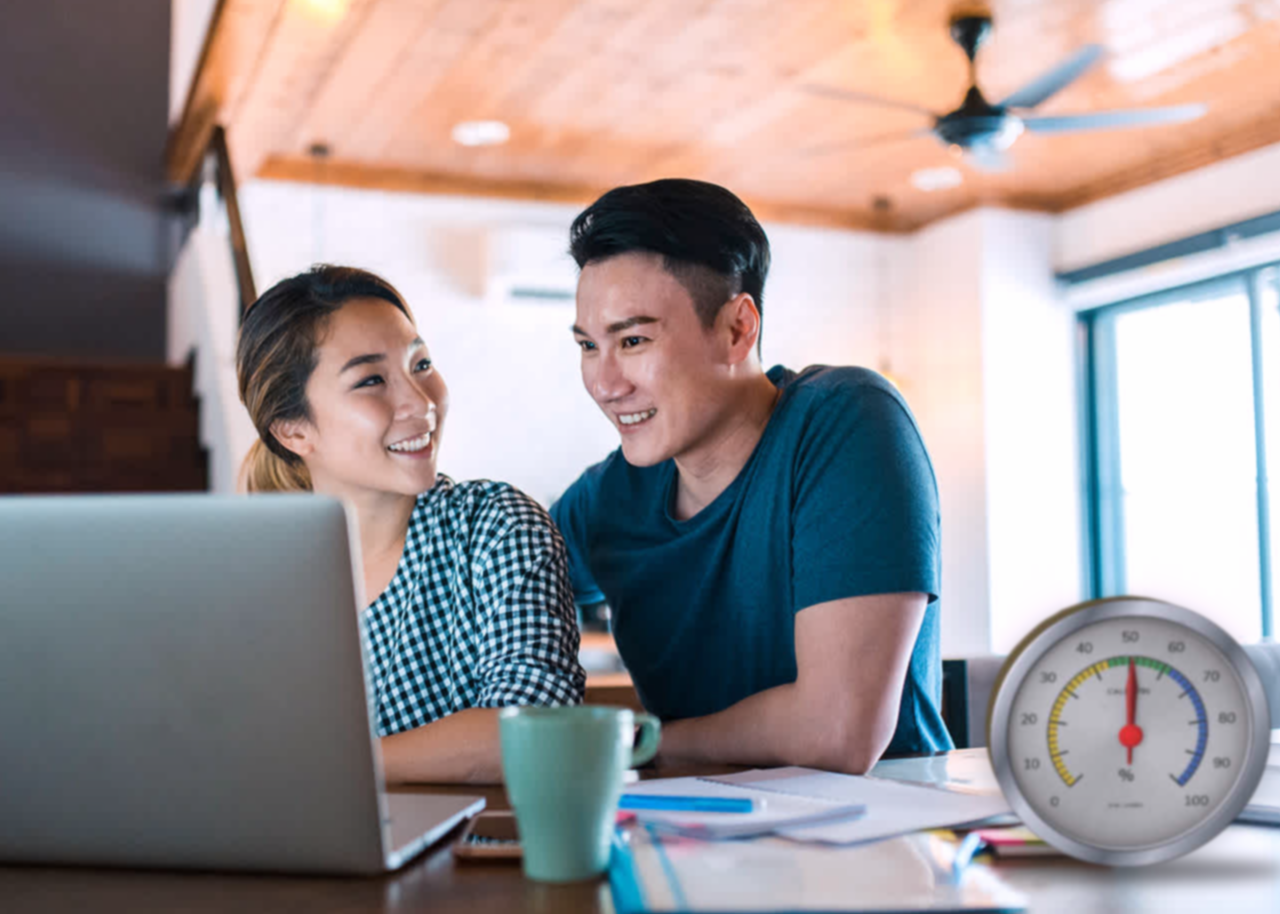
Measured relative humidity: 50 %
